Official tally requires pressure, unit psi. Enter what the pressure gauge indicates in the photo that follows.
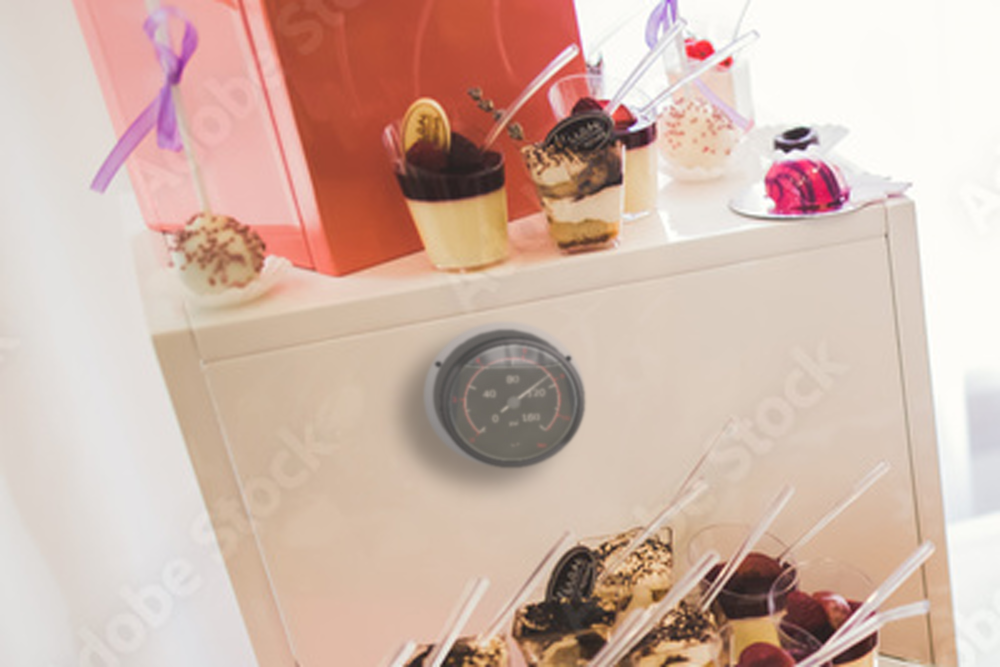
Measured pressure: 110 psi
